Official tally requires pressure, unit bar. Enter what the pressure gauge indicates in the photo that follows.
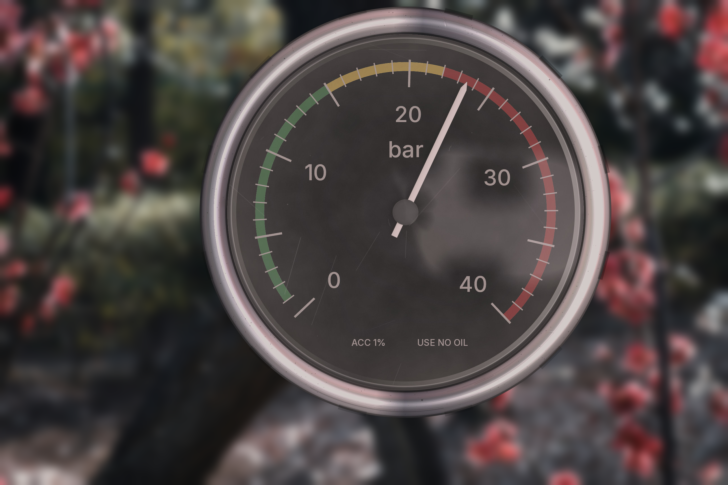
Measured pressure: 23.5 bar
